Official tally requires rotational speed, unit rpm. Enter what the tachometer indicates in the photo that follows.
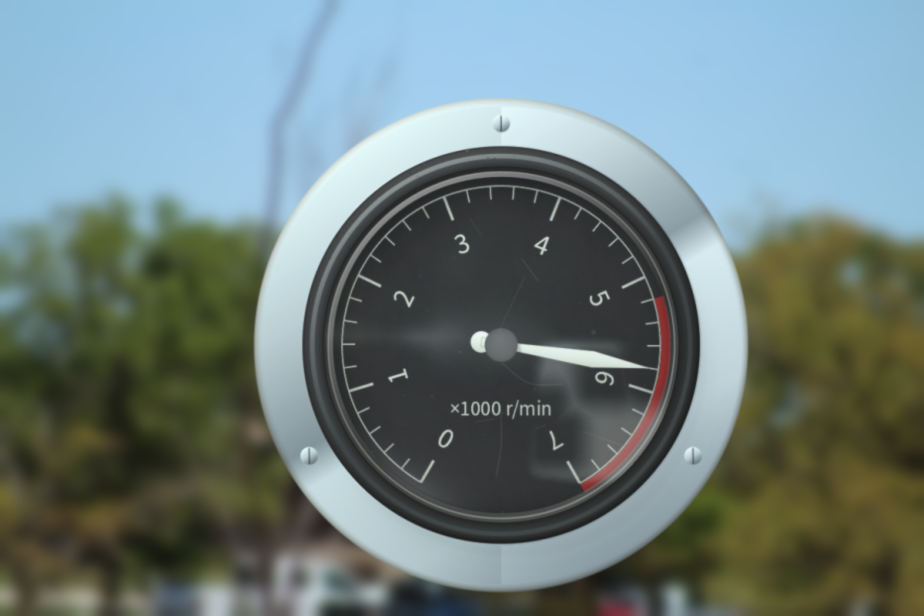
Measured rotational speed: 5800 rpm
